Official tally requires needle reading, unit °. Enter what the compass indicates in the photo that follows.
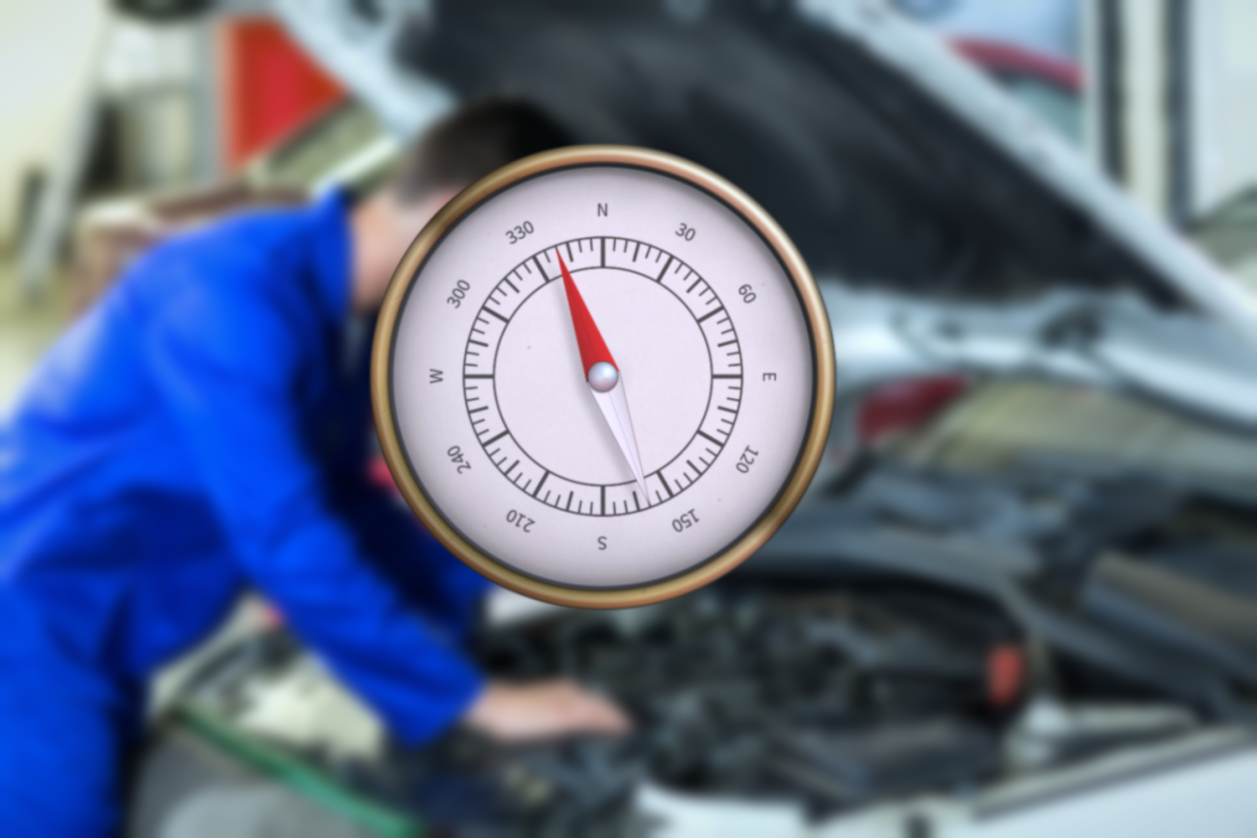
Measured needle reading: 340 °
